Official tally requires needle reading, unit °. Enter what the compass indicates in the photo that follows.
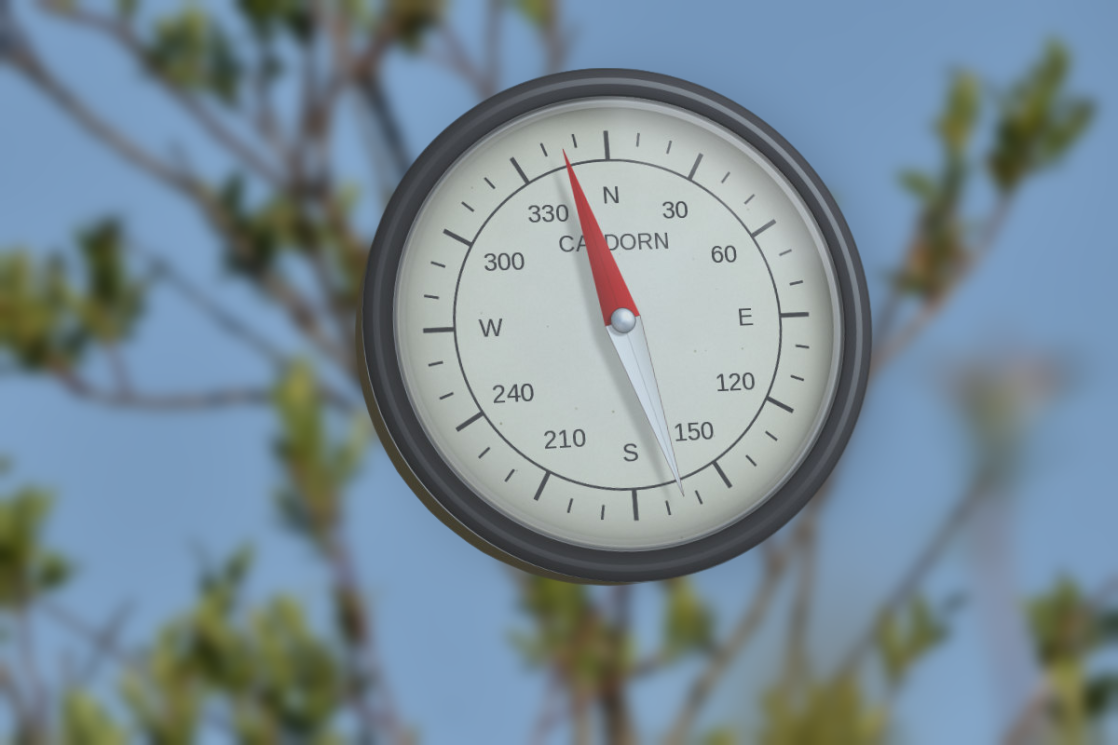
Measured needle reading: 345 °
